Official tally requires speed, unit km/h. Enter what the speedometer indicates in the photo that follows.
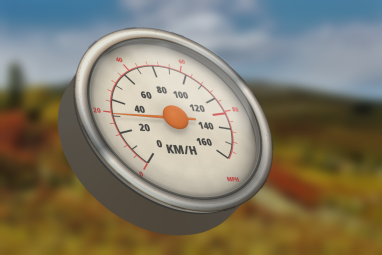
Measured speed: 30 km/h
